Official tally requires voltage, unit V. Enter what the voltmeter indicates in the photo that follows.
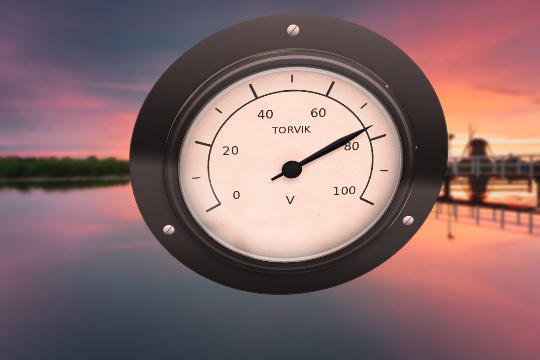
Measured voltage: 75 V
